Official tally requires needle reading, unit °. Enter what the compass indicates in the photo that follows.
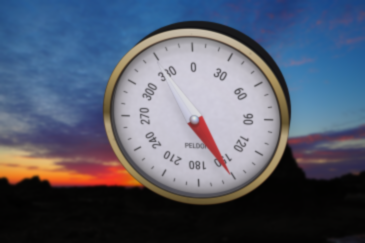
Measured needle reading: 150 °
